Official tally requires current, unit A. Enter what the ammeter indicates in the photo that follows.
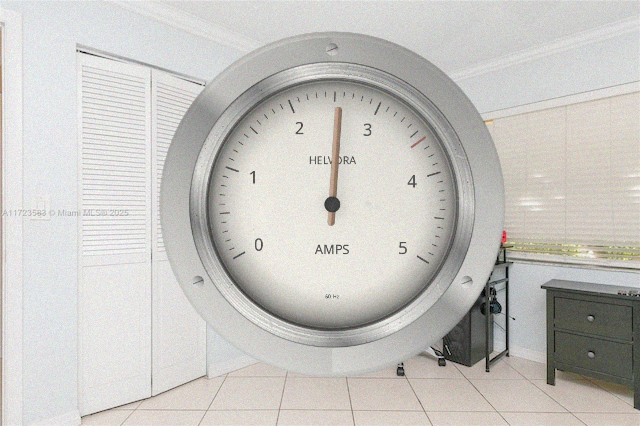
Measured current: 2.55 A
